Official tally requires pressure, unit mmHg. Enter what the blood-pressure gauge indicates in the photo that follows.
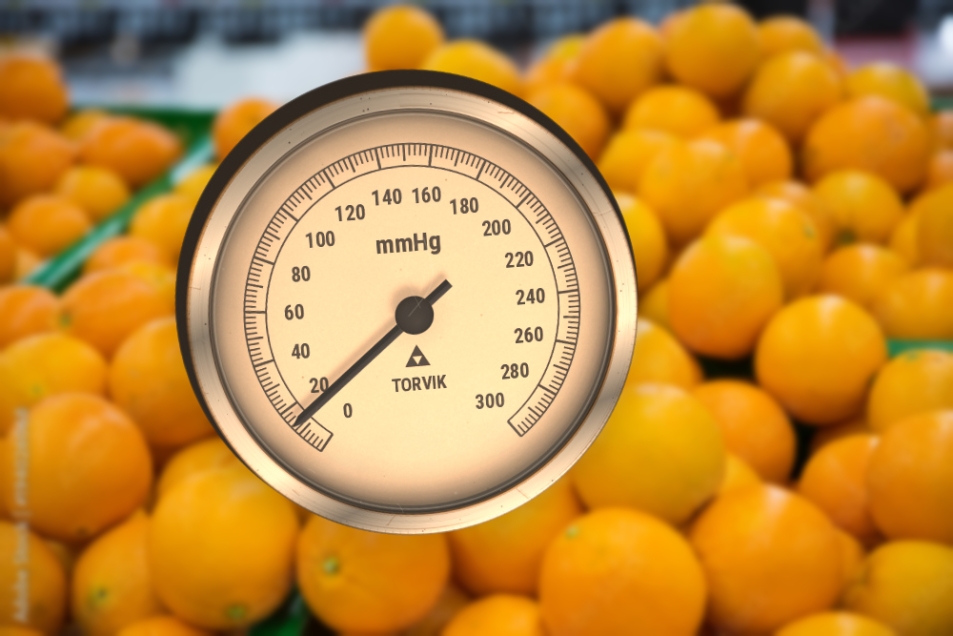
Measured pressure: 14 mmHg
